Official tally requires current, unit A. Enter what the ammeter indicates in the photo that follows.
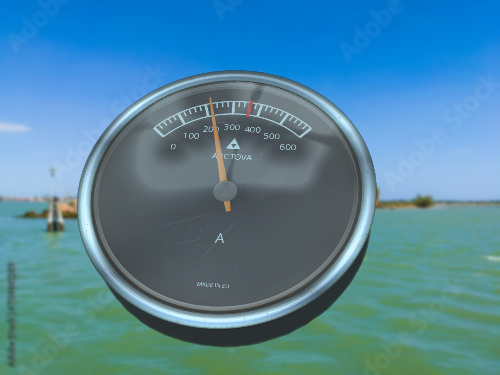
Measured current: 220 A
